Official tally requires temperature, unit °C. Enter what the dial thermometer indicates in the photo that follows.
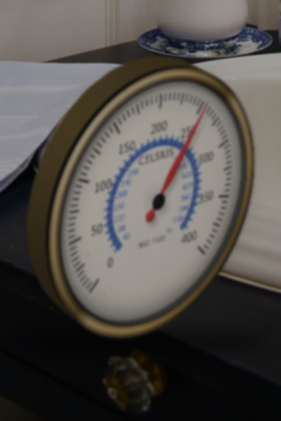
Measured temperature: 250 °C
